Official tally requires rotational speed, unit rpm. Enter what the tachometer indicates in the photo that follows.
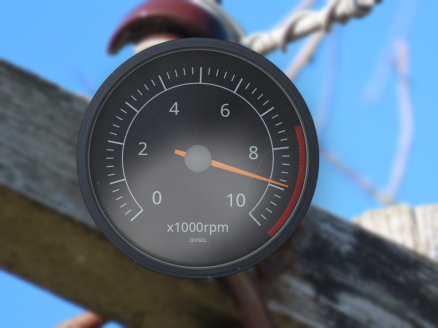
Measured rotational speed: 8900 rpm
